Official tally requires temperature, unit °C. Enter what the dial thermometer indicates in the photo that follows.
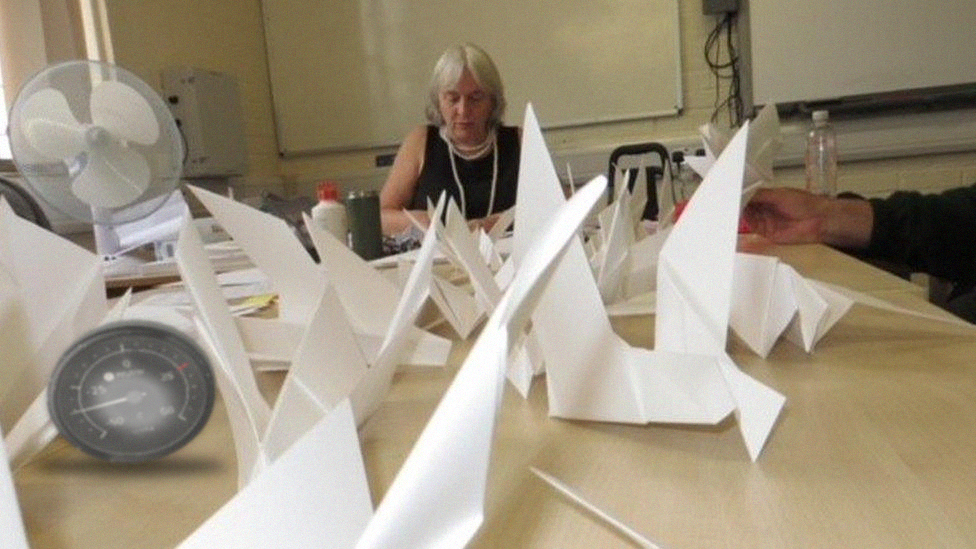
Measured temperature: -35 °C
